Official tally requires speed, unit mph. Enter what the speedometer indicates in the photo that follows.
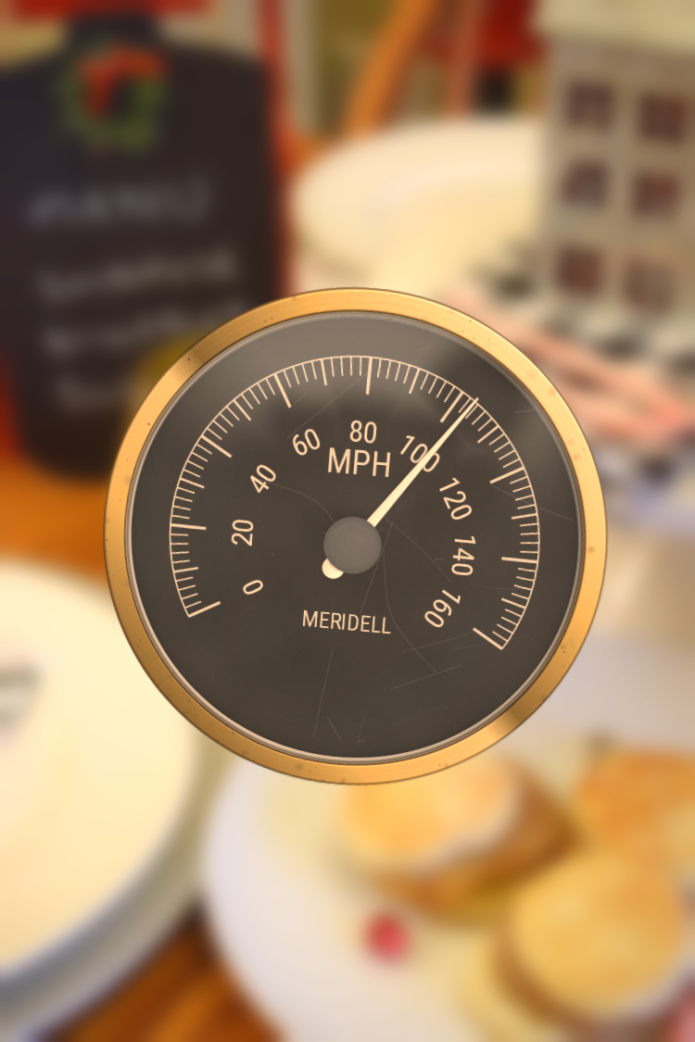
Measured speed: 103 mph
